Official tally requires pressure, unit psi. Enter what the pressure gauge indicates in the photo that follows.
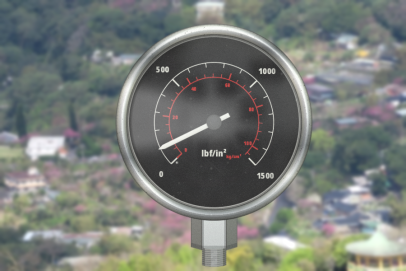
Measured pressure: 100 psi
